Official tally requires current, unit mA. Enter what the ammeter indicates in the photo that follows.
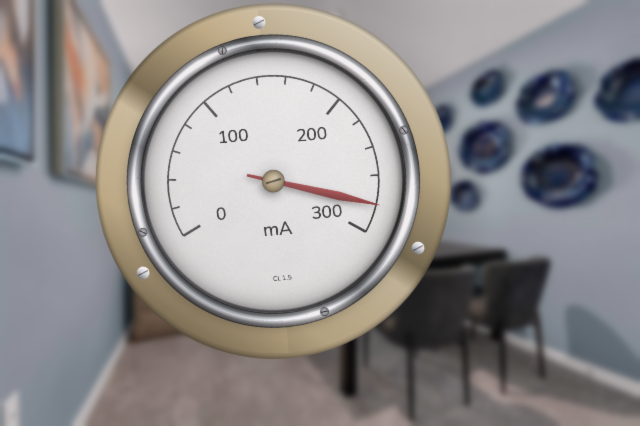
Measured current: 280 mA
